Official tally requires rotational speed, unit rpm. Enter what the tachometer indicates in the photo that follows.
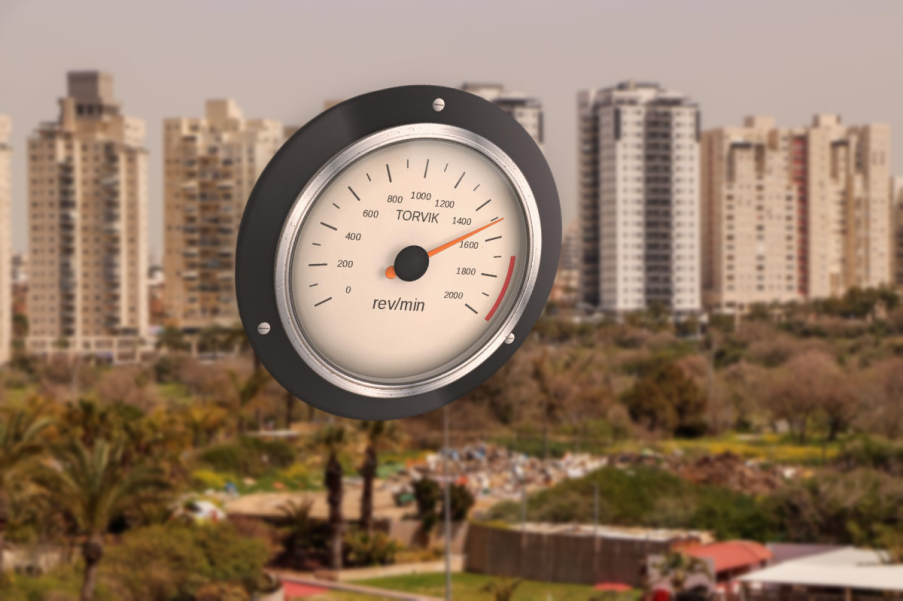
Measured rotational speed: 1500 rpm
